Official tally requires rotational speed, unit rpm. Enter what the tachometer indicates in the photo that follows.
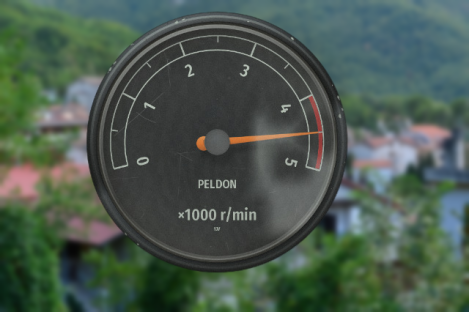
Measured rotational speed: 4500 rpm
